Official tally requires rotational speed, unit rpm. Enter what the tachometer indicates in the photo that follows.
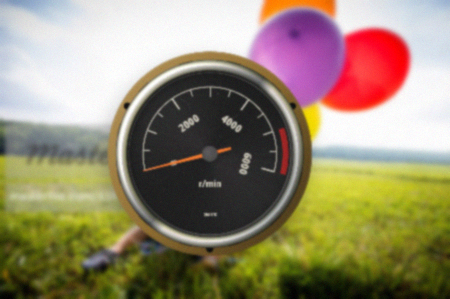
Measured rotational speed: 0 rpm
